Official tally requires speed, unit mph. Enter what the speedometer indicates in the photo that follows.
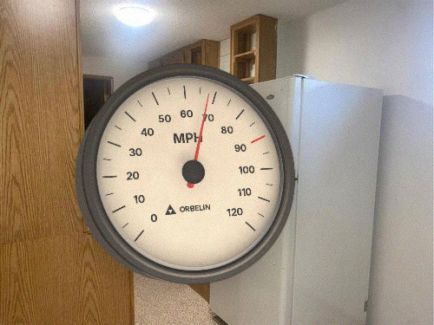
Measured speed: 67.5 mph
